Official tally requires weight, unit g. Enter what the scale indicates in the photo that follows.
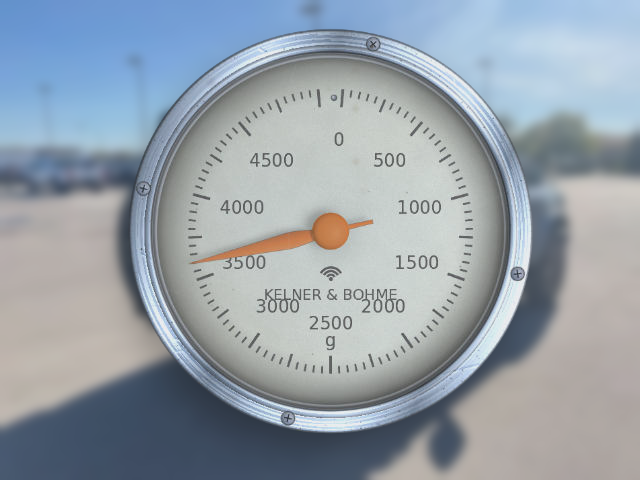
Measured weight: 3600 g
